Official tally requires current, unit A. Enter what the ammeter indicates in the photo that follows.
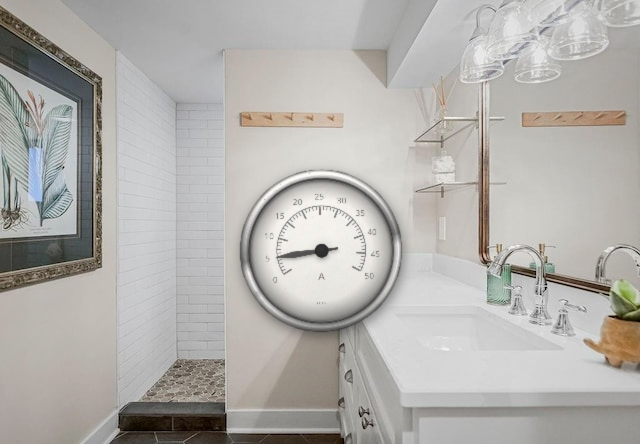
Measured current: 5 A
